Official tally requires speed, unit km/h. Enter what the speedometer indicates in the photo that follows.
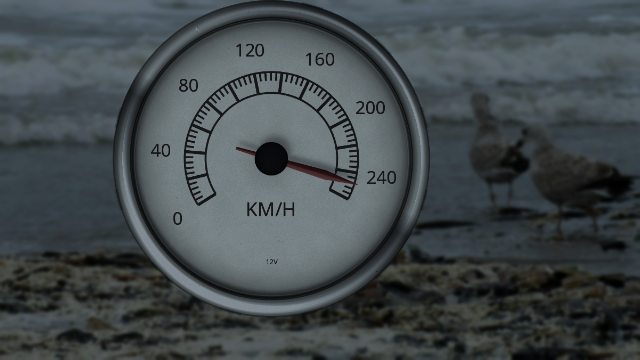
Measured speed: 248 km/h
